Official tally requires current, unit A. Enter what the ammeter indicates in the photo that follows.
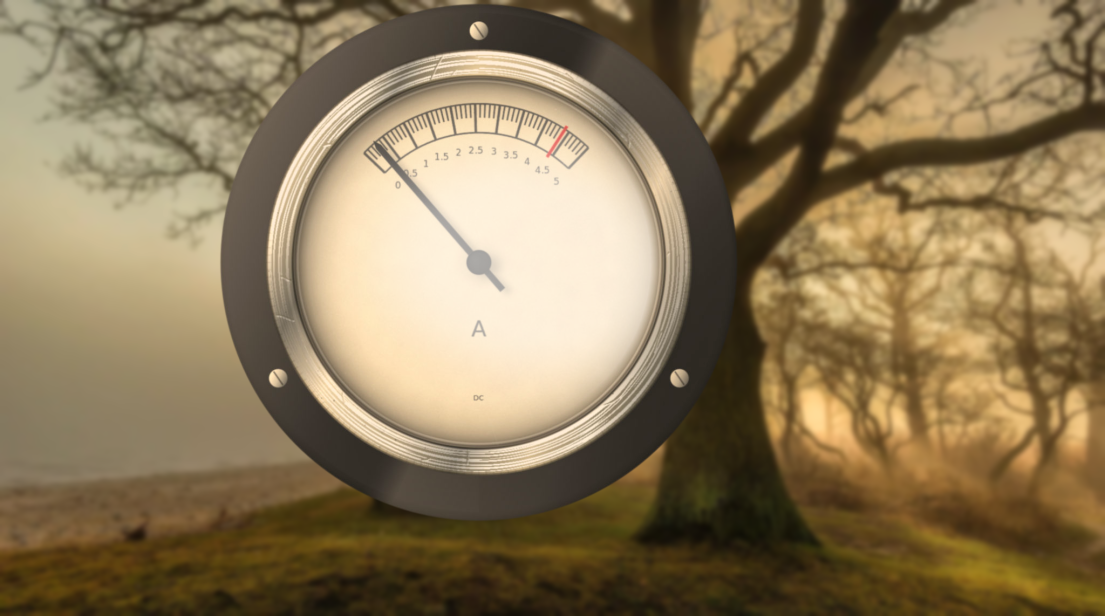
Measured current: 0.3 A
